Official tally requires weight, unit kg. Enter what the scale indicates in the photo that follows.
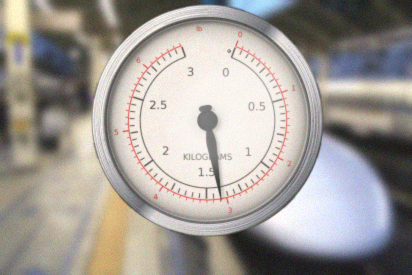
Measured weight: 1.4 kg
